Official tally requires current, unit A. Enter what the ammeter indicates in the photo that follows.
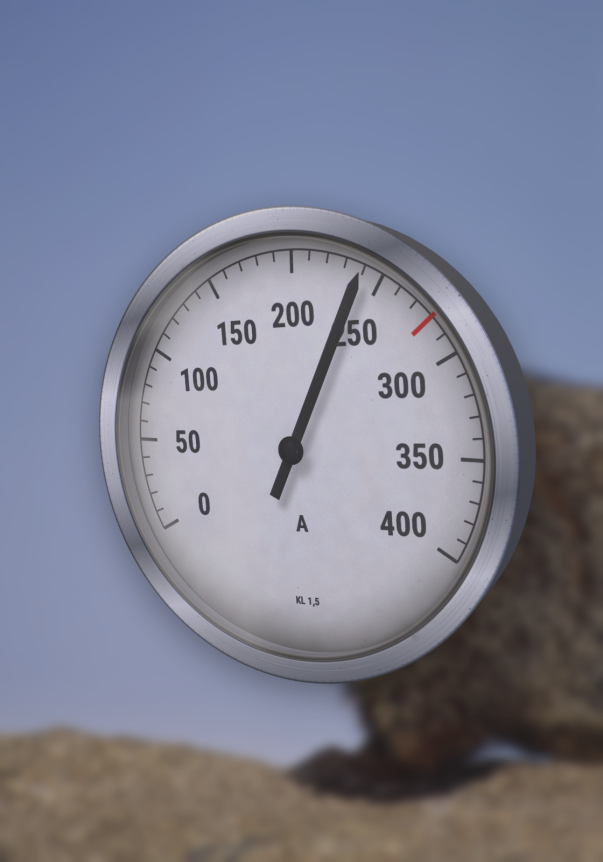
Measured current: 240 A
